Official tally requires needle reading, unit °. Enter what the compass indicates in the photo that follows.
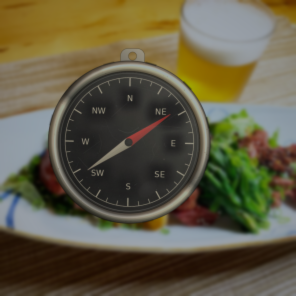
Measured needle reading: 55 °
